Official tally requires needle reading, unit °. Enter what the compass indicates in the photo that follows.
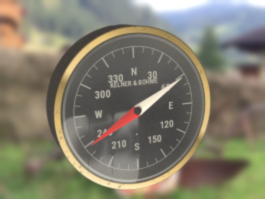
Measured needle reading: 240 °
